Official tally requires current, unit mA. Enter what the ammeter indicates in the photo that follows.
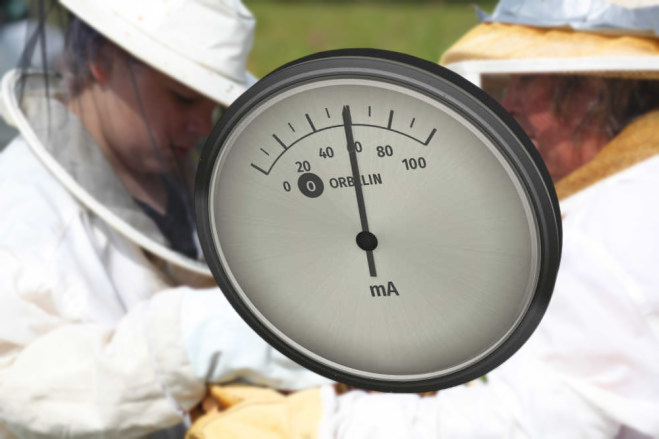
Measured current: 60 mA
